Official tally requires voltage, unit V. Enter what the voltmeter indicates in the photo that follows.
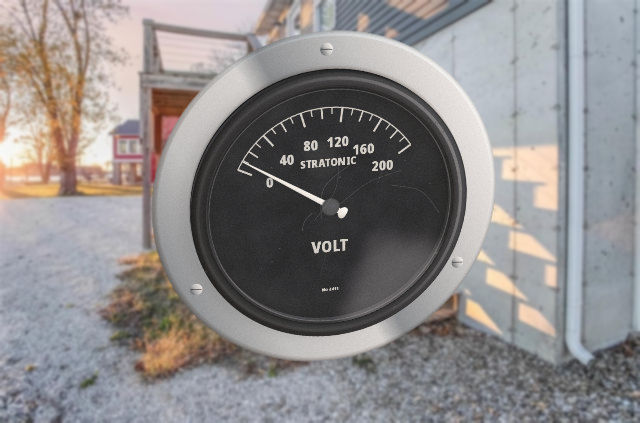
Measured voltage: 10 V
